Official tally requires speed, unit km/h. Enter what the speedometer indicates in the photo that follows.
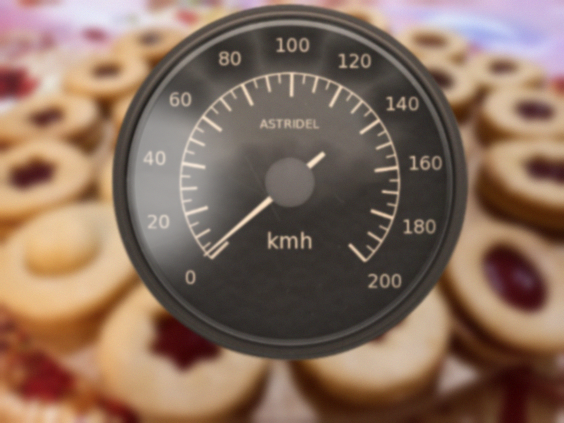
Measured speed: 2.5 km/h
